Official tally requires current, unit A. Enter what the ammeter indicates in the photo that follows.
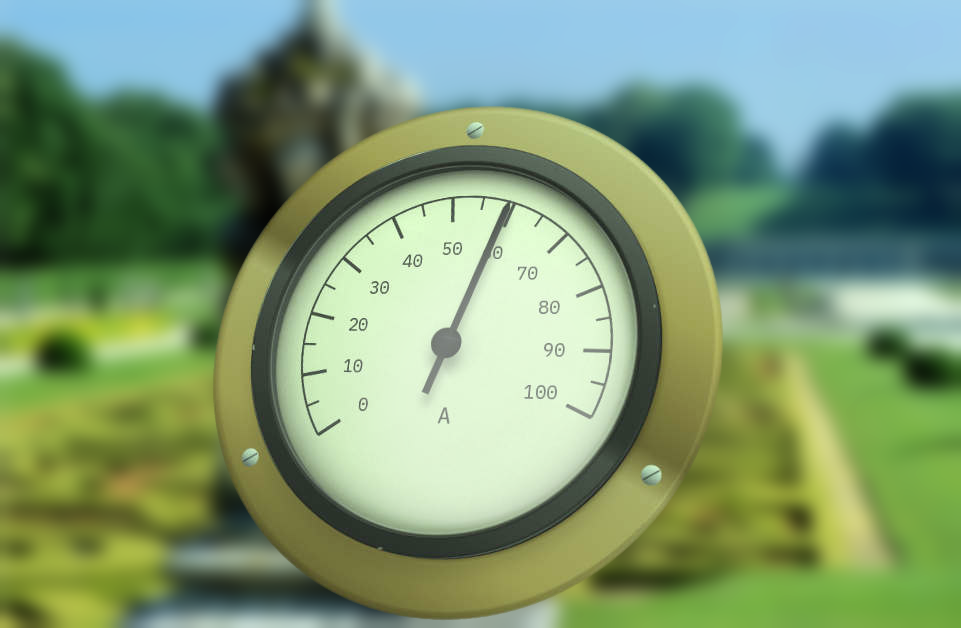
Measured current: 60 A
